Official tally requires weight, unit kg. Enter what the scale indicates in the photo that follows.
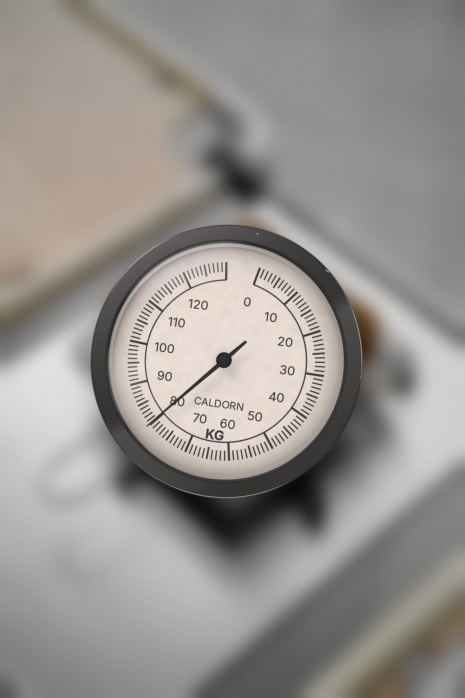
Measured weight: 80 kg
